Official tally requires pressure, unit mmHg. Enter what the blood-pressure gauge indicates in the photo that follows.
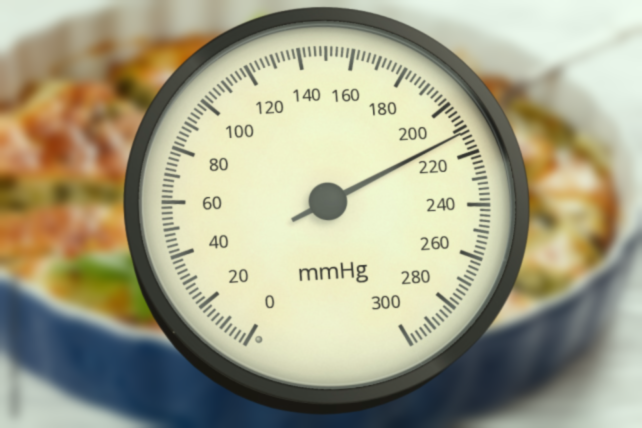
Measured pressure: 212 mmHg
